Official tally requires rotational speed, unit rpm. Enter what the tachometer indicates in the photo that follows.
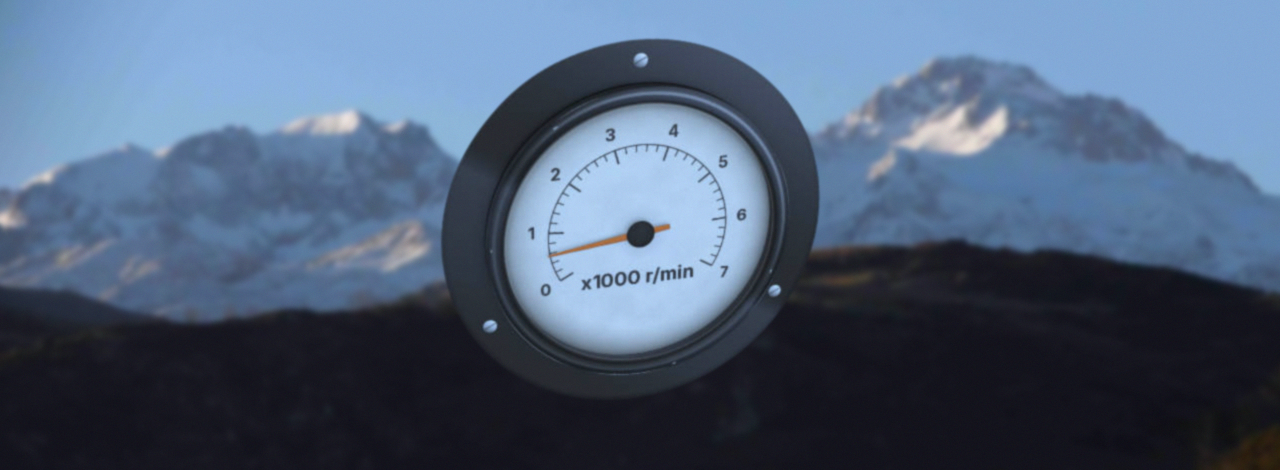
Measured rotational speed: 600 rpm
